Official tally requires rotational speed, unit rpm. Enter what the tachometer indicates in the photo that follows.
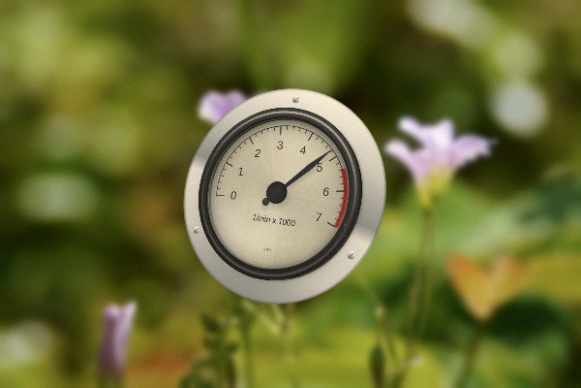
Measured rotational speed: 4800 rpm
